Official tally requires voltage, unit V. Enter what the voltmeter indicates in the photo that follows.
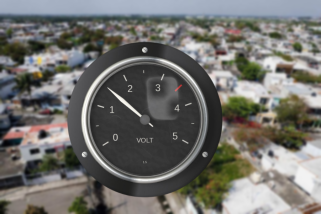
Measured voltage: 1.5 V
